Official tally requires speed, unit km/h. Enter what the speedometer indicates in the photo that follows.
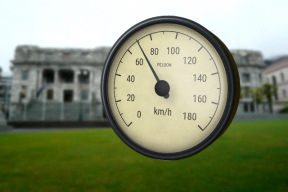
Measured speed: 70 km/h
